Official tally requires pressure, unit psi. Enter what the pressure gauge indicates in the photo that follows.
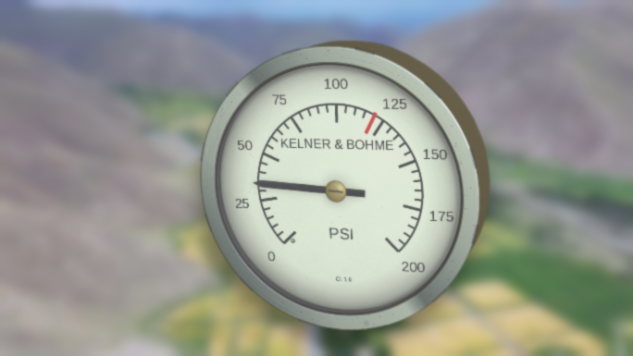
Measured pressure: 35 psi
